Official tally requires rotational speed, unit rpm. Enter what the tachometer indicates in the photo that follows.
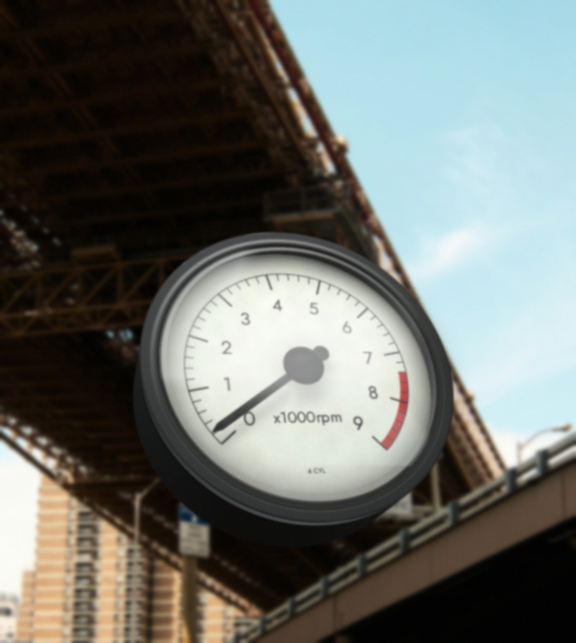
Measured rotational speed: 200 rpm
